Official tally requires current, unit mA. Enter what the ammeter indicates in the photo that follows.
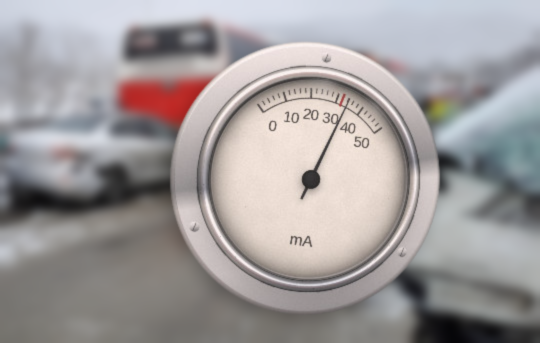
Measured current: 34 mA
